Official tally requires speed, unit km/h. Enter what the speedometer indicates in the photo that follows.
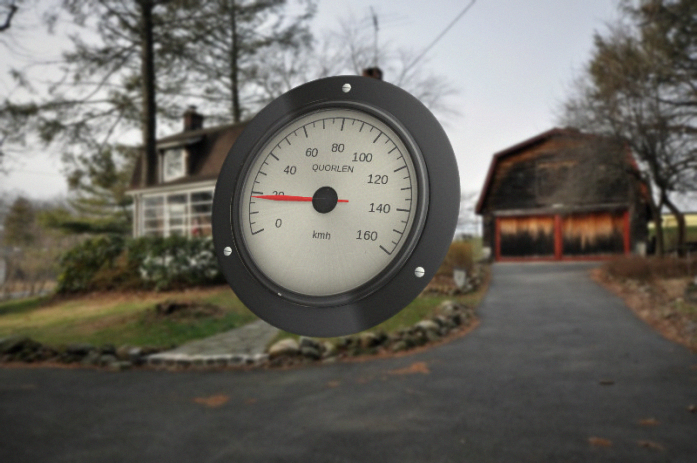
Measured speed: 17.5 km/h
